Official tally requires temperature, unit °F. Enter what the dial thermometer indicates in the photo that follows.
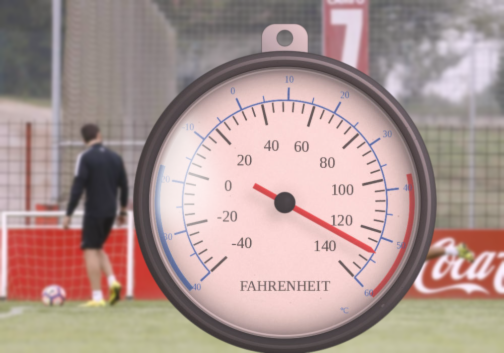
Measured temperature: 128 °F
